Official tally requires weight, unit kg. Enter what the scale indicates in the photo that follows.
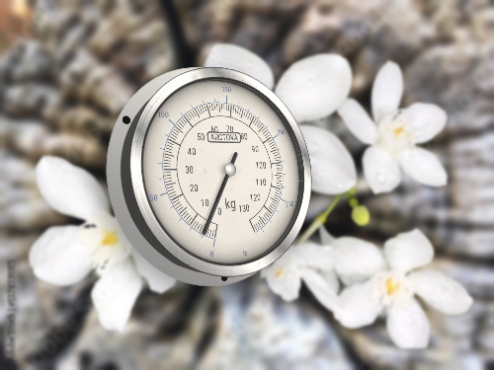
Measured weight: 5 kg
